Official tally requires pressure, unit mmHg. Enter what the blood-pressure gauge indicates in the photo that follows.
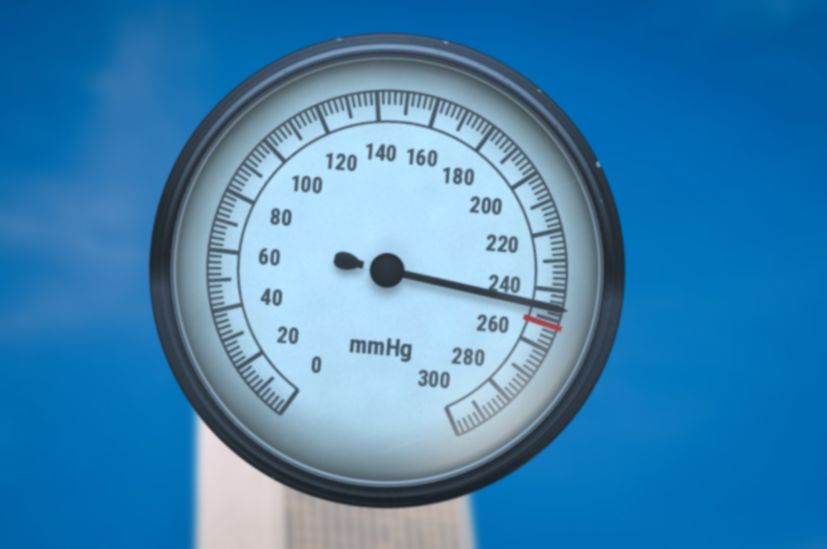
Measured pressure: 246 mmHg
